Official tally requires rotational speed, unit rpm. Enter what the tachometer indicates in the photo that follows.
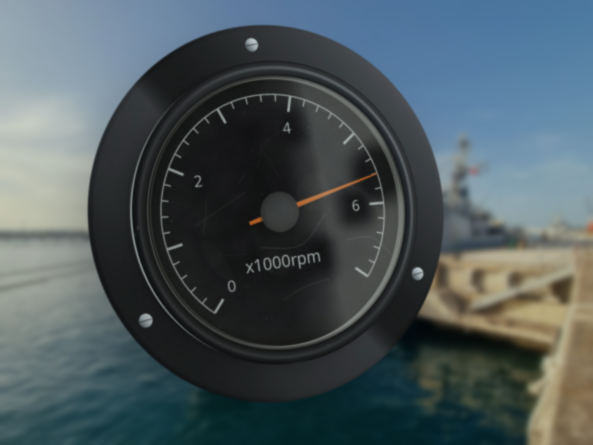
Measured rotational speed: 5600 rpm
